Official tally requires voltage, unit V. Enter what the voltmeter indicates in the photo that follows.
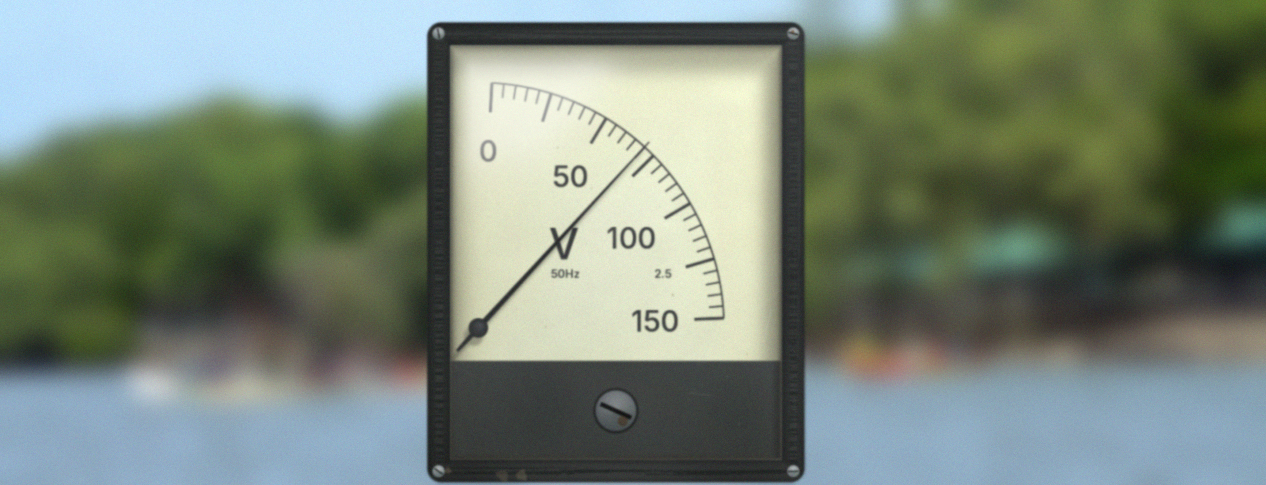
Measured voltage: 70 V
